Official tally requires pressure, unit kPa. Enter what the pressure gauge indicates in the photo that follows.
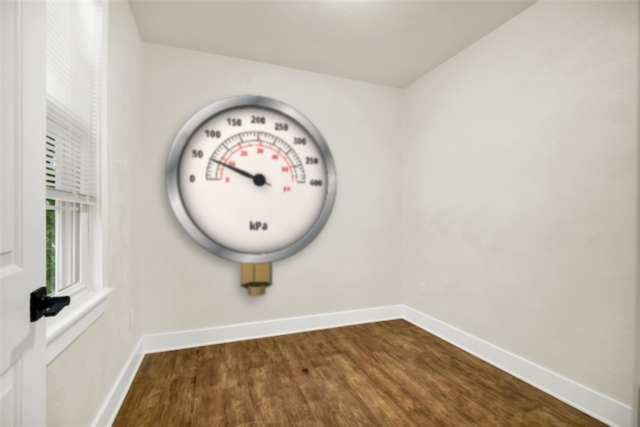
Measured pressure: 50 kPa
